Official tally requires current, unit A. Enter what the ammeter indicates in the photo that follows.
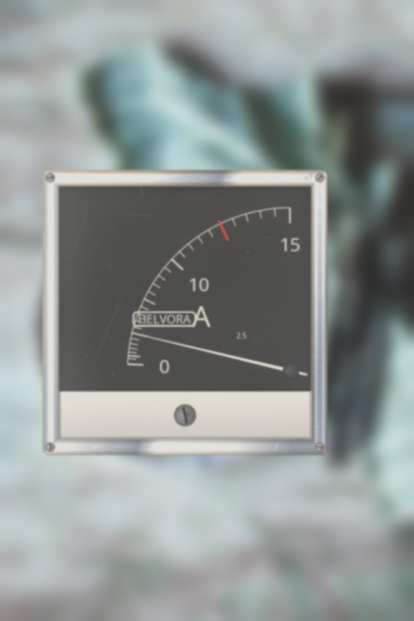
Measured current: 5 A
